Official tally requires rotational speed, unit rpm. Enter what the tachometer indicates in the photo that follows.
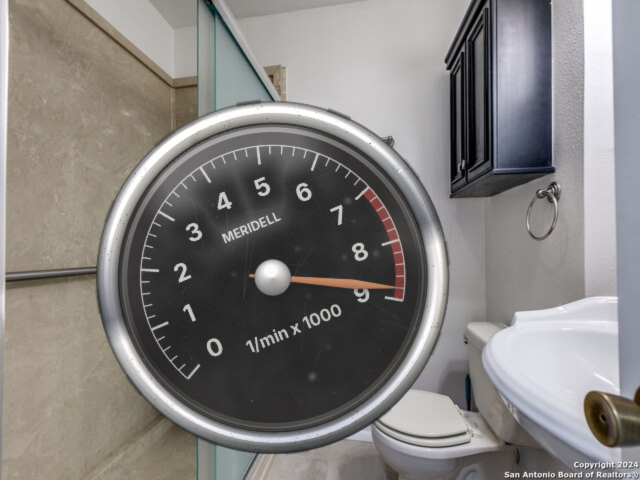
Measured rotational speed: 8800 rpm
